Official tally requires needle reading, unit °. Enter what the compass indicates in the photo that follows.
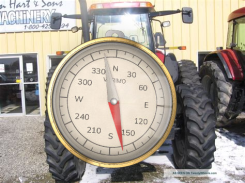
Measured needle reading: 165 °
